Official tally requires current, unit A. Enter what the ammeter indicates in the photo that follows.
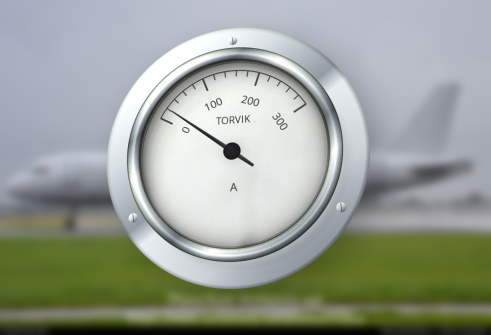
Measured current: 20 A
